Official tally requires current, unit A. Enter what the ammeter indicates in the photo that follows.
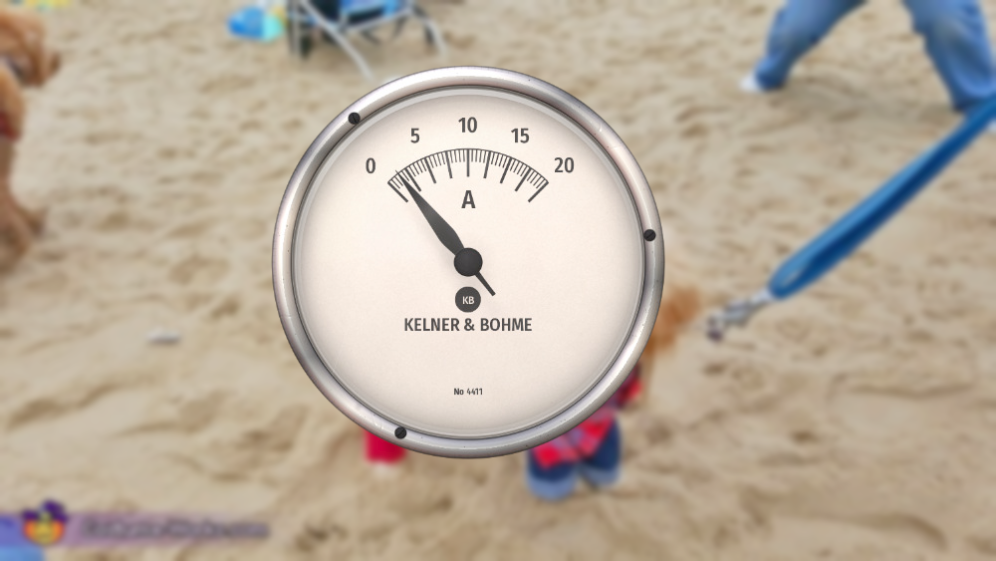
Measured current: 1.5 A
